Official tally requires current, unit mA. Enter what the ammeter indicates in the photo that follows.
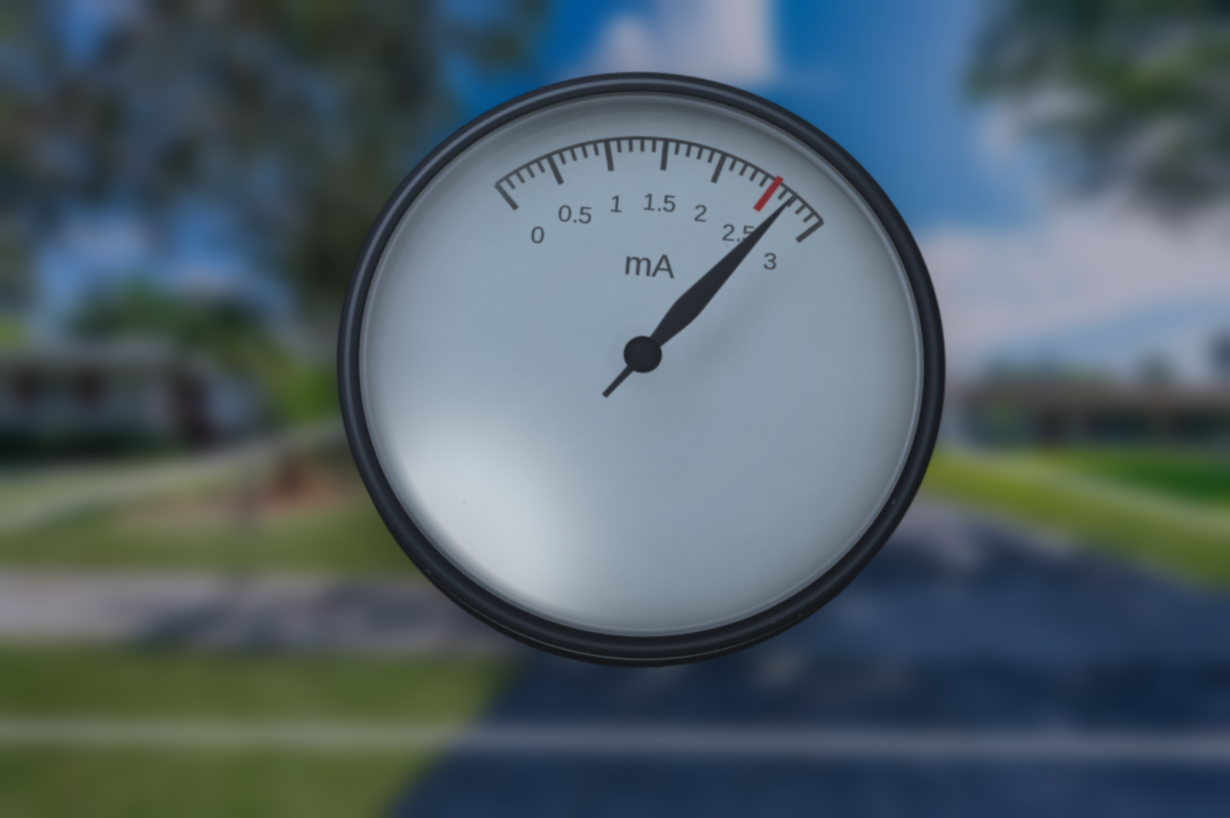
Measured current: 2.7 mA
